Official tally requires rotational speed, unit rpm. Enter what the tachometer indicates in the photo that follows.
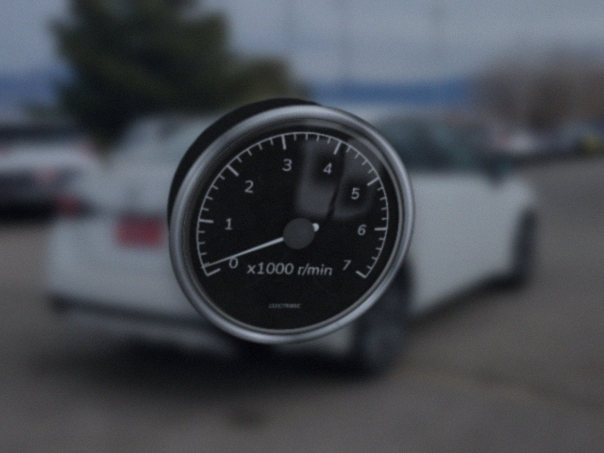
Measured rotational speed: 200 rpm
